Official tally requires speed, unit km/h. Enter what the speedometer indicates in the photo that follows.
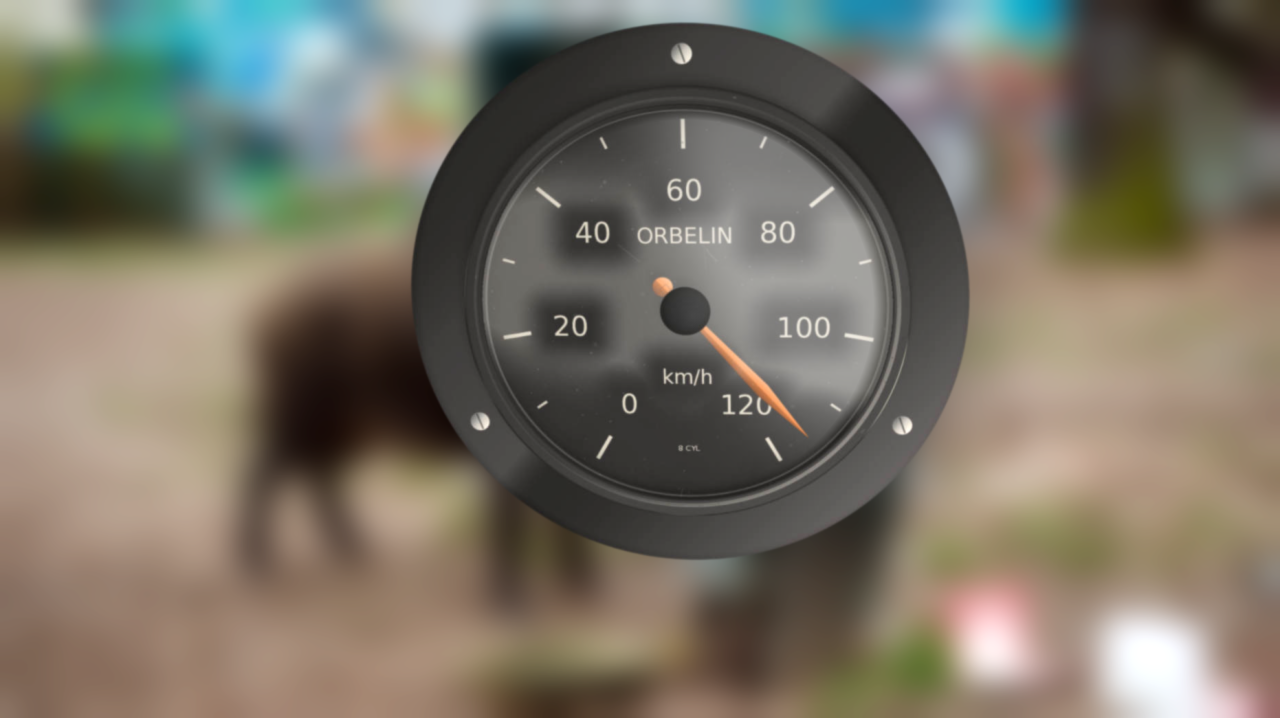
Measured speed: 115 km/h
